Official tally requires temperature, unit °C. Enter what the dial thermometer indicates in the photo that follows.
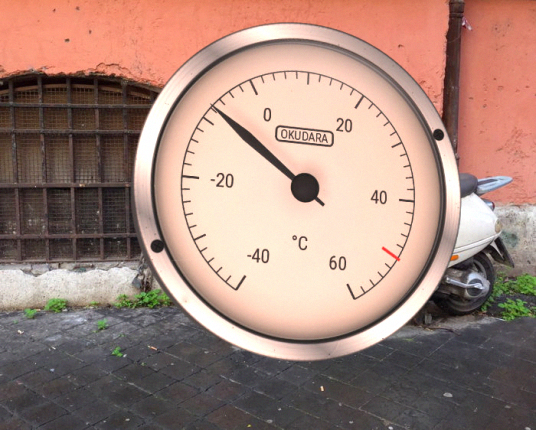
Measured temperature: -8 °C
